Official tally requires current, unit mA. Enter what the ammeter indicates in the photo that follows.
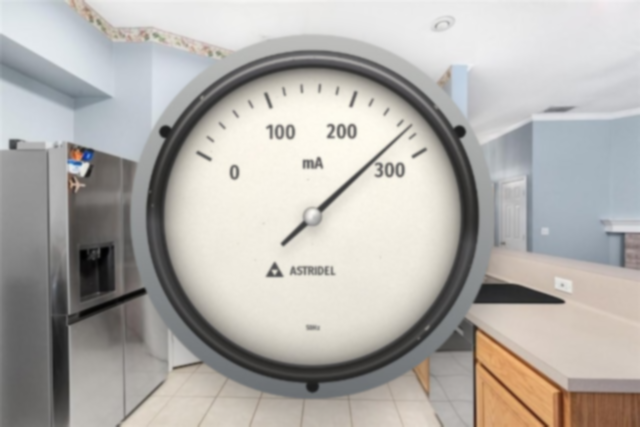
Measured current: 270 mA
